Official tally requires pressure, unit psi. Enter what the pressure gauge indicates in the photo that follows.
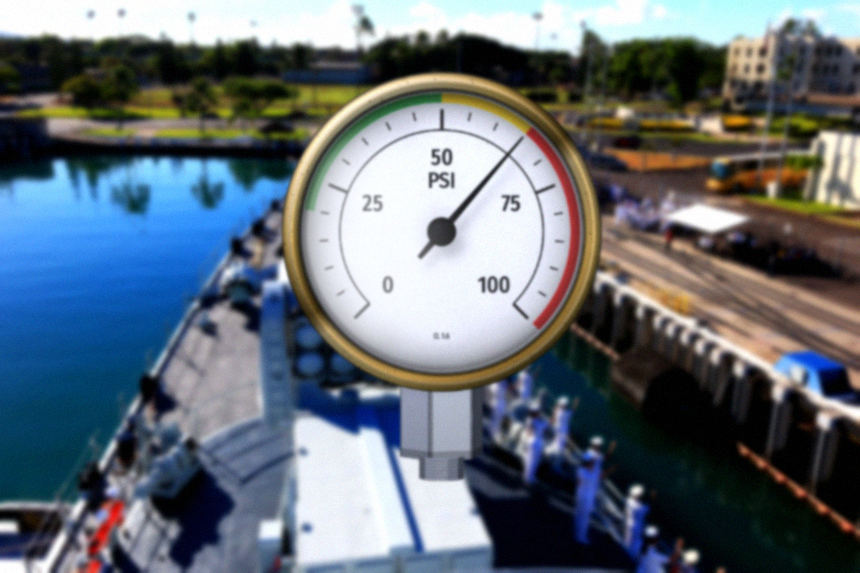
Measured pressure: 65 psi
